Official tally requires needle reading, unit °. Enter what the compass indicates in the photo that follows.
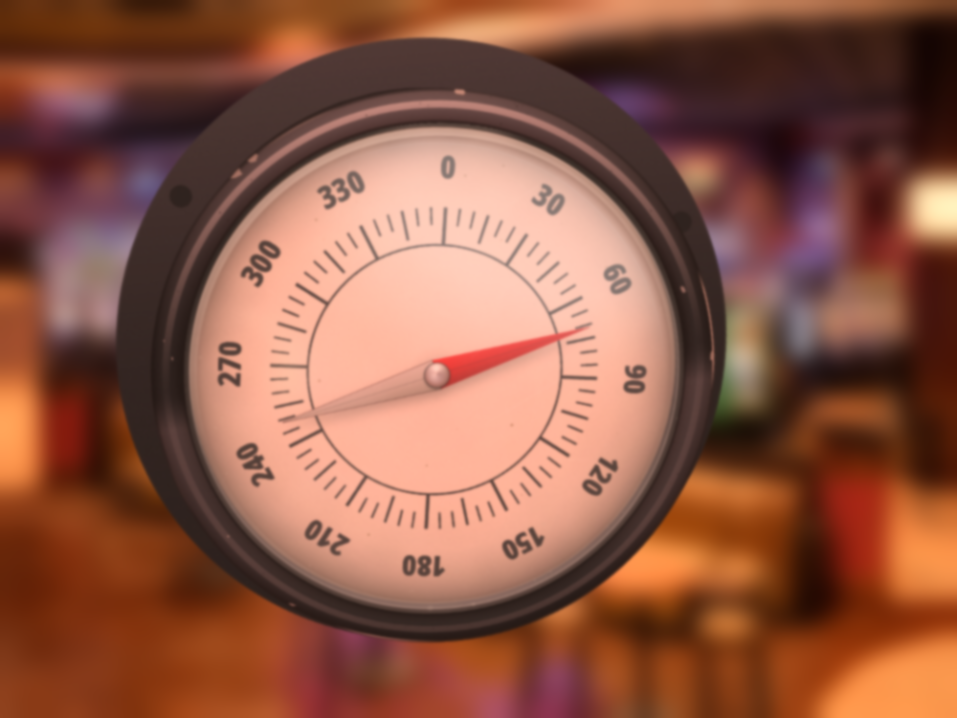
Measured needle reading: 70 °
